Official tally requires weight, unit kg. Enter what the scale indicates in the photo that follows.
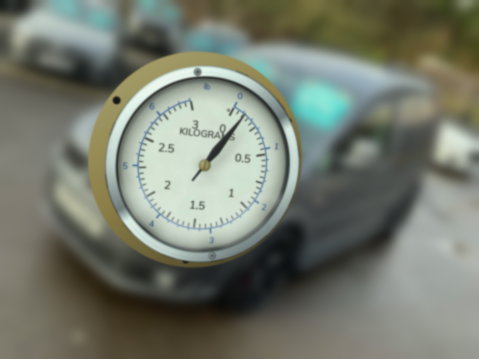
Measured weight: 0.1 kg
